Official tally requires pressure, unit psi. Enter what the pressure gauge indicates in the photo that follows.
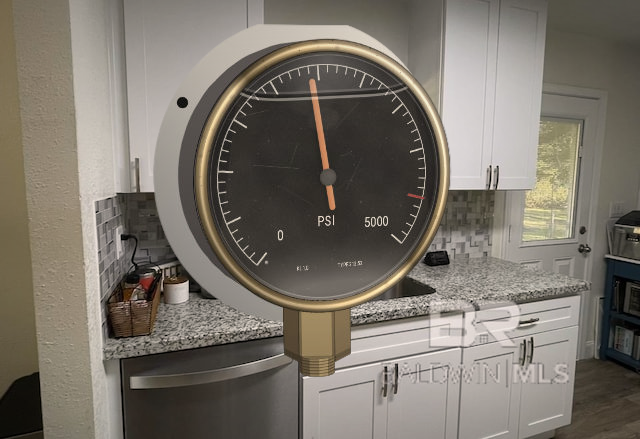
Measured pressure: 2400 psi
